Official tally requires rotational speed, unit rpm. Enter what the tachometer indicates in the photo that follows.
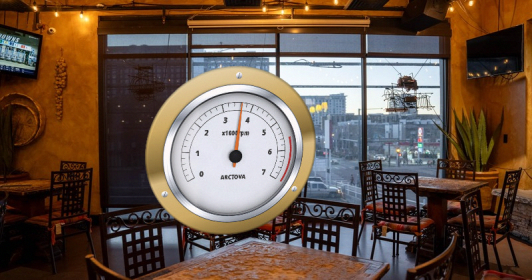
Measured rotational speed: 3600 rpm
